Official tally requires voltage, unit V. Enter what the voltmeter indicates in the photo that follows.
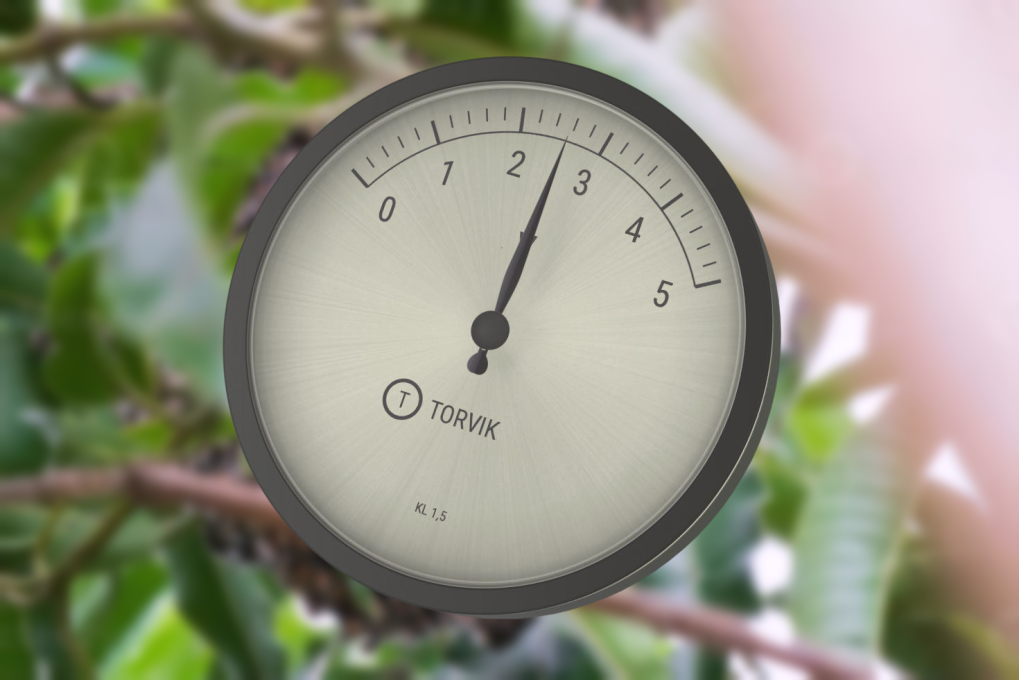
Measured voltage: 2.6 V
